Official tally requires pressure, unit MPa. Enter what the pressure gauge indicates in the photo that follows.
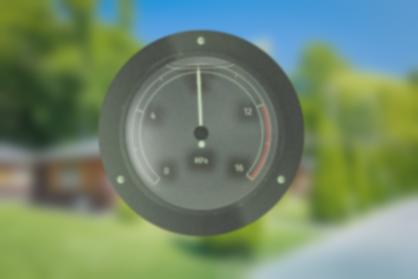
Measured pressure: 8 MPa
